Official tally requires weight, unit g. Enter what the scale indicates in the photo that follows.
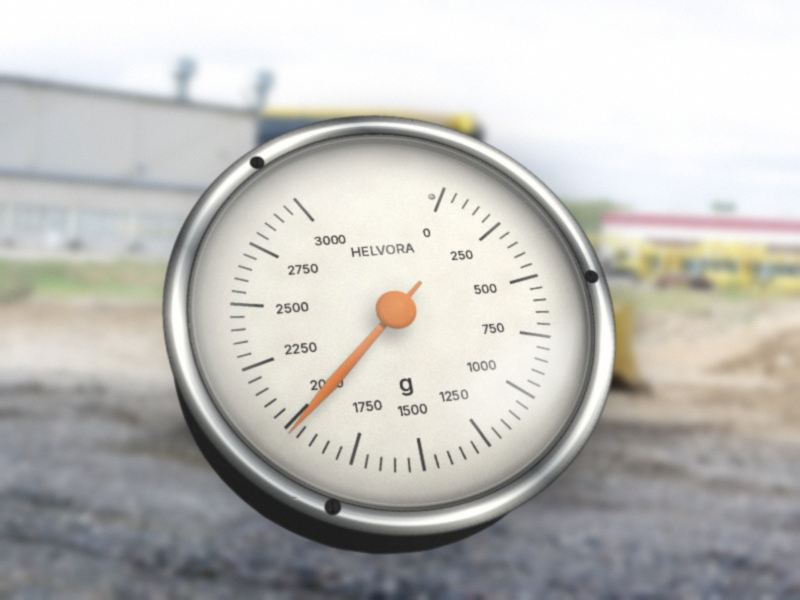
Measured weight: 1975 g
